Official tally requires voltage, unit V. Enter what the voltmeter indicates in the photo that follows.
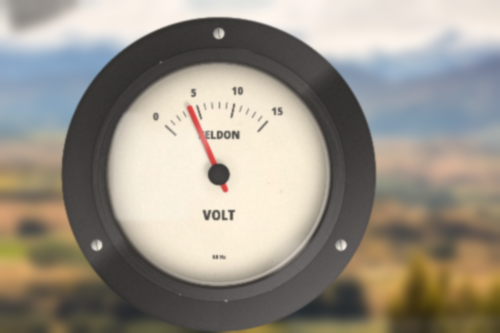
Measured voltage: 4 V
